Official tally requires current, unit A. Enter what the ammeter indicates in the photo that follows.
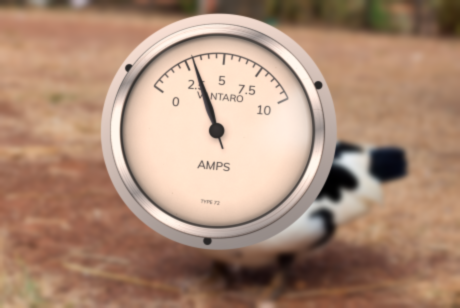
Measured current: 3 A
